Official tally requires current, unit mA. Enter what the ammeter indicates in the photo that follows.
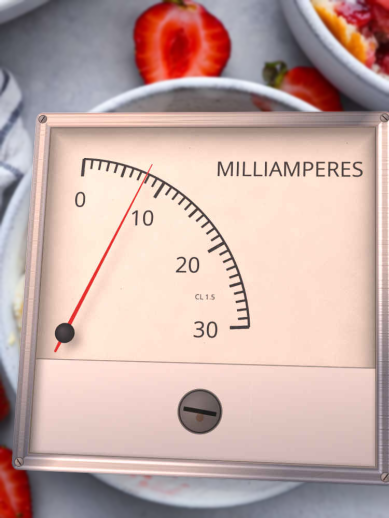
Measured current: 8 mA
